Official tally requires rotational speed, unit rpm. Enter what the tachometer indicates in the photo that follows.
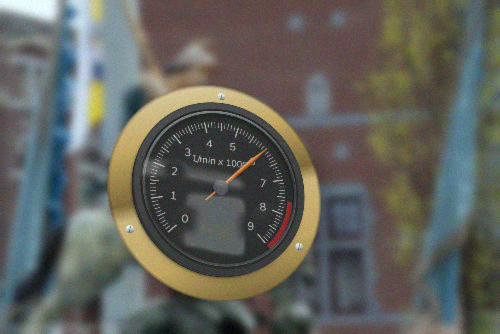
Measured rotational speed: 6000 rpm
